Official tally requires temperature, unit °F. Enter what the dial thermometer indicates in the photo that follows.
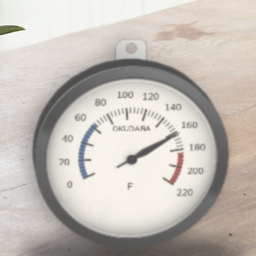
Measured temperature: 160 °F
